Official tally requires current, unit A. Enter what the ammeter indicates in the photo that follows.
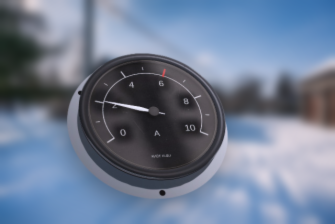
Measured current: 2 A
